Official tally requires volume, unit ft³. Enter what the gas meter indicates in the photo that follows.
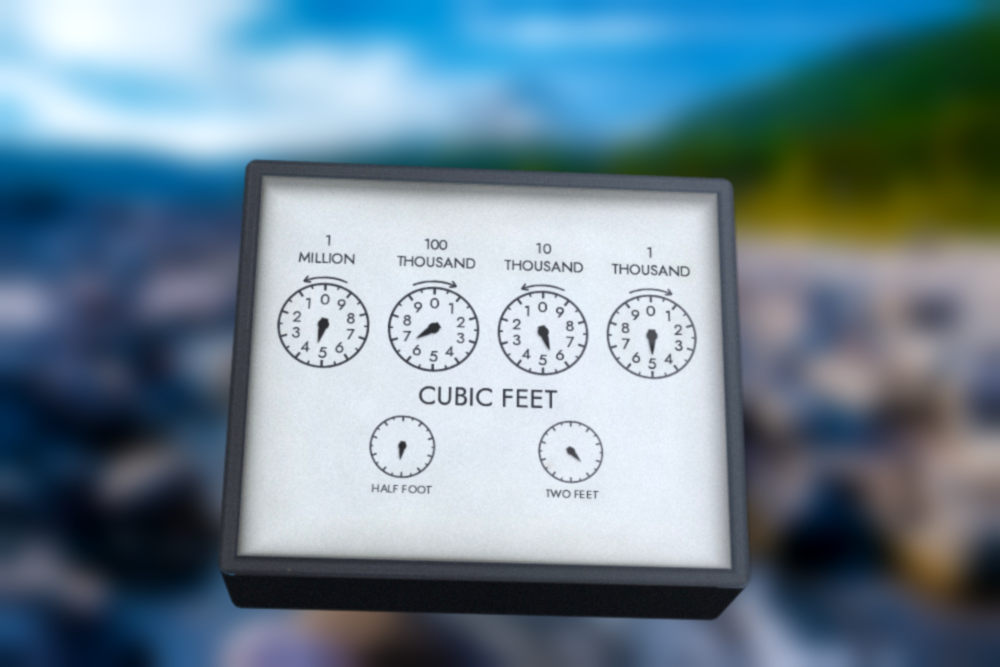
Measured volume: 465500 ft³
